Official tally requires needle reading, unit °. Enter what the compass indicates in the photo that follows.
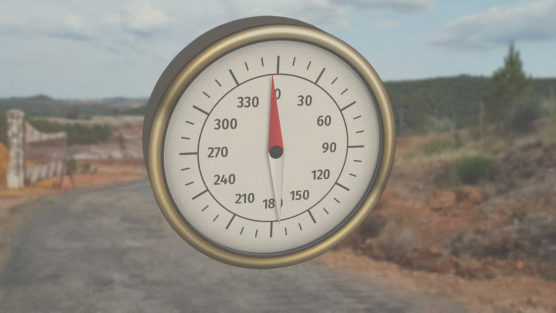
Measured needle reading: 355 °
